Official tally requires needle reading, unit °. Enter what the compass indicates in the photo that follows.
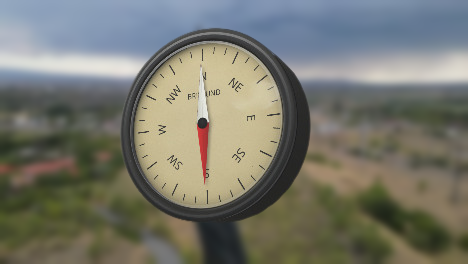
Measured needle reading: 180 °
